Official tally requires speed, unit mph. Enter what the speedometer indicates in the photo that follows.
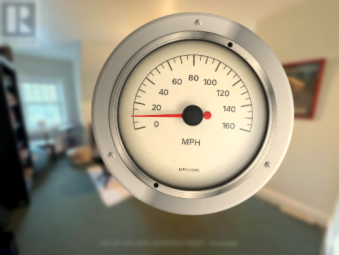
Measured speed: 10 mph
